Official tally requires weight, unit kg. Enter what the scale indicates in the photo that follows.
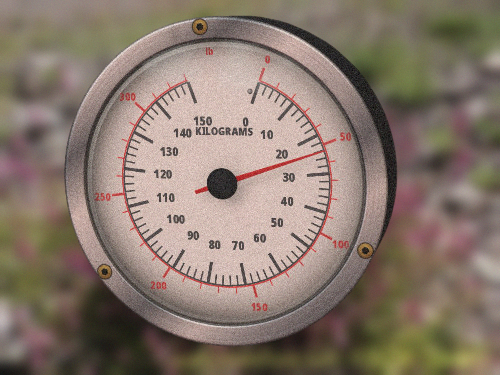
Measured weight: 24 kg
